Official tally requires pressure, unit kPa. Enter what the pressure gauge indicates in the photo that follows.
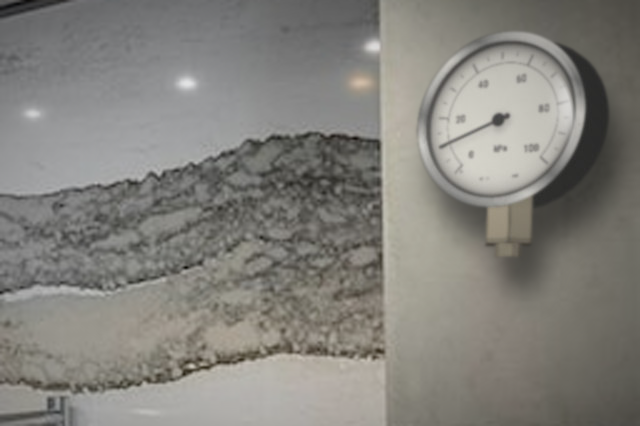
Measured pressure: 10 kPa
